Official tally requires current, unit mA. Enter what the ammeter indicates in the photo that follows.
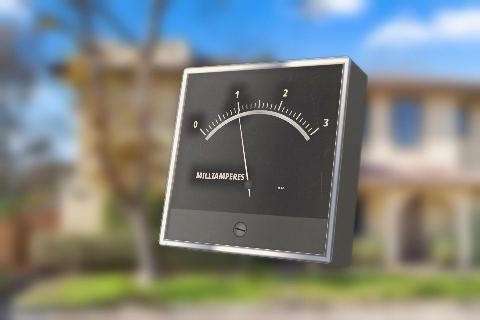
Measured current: 1 mA
